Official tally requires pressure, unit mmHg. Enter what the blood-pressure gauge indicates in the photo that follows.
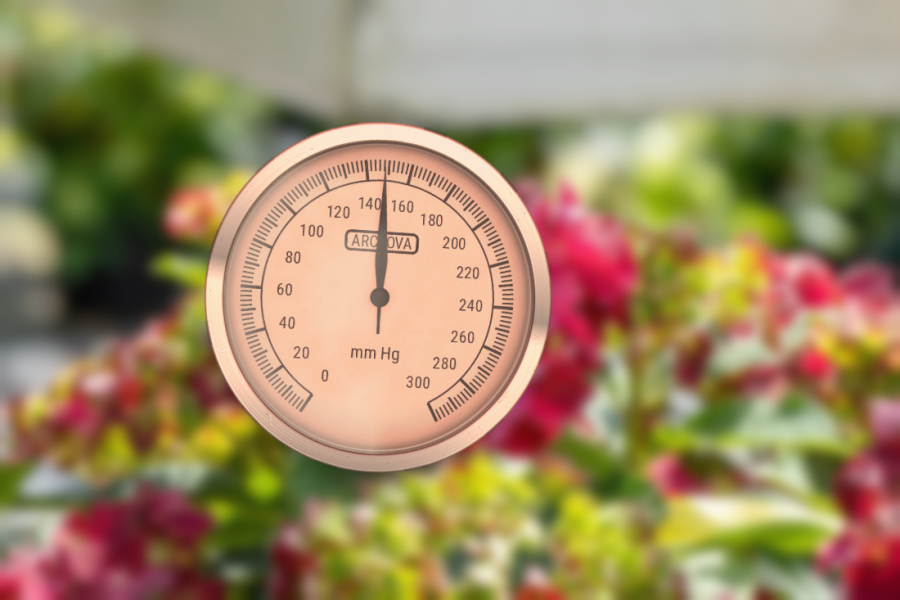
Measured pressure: 148 mmHg
